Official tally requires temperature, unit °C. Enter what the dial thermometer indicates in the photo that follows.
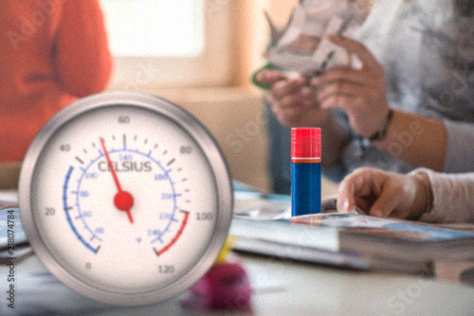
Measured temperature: 52 °C
